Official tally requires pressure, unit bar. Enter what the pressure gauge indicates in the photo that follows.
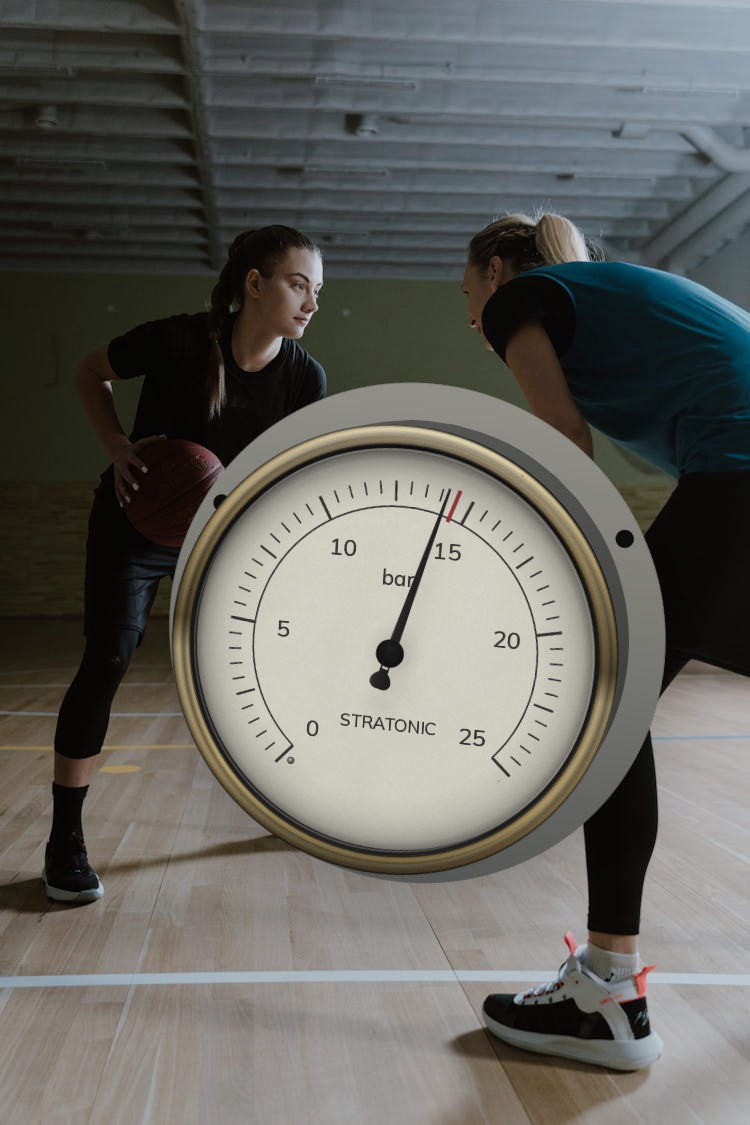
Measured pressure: 14.25 bar
